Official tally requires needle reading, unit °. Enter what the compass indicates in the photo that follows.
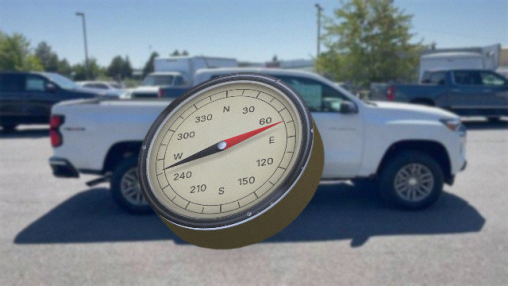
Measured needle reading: 75 °
